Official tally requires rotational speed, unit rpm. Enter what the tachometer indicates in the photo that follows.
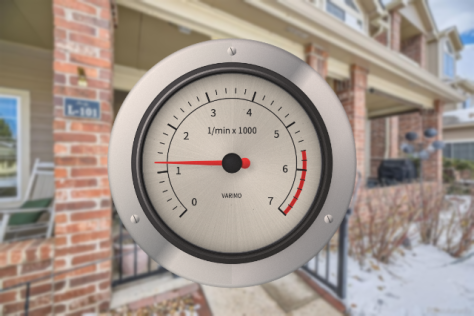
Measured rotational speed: 1200 rpm
